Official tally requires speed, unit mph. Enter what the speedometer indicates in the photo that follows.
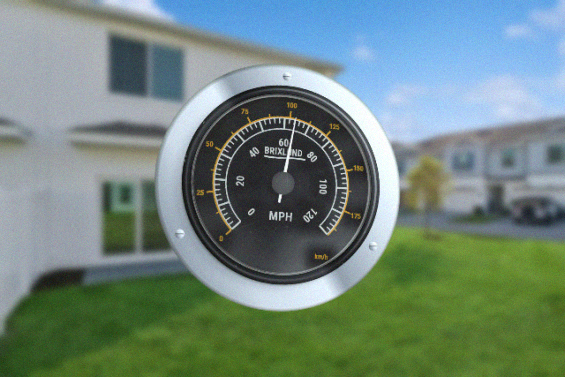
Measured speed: 64 mph
